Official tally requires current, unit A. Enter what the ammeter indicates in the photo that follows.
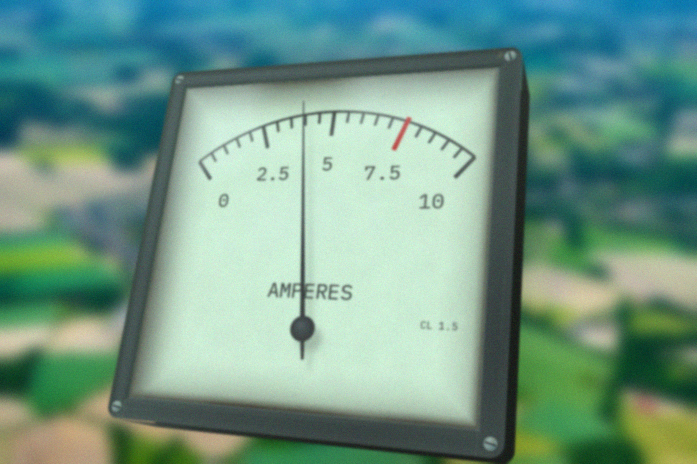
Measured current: 4 A
